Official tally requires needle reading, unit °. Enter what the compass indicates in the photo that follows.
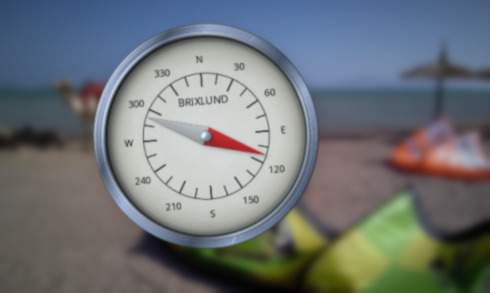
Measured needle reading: 112.5 °
